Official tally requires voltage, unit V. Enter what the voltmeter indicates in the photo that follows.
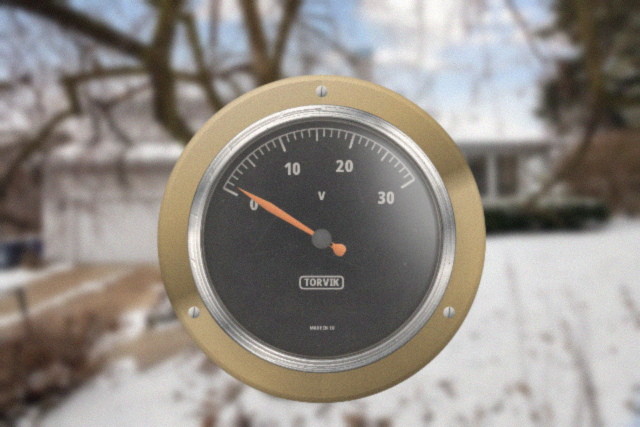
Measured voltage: 1 V
